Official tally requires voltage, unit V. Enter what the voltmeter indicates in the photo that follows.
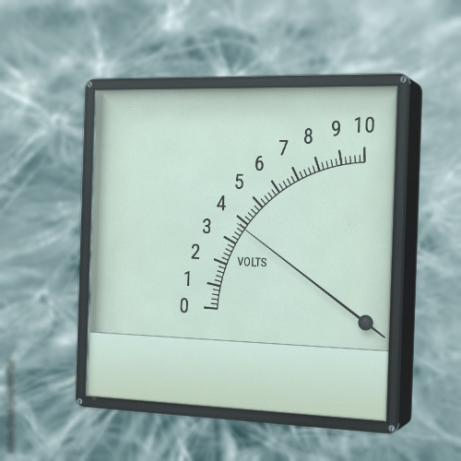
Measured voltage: 3.8 V
